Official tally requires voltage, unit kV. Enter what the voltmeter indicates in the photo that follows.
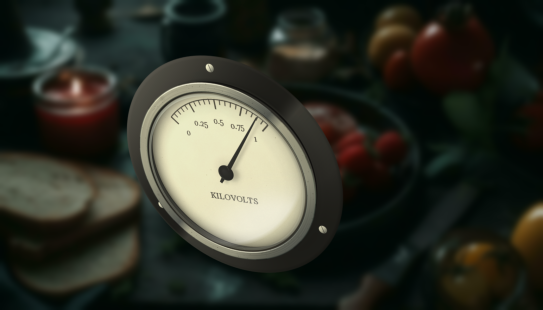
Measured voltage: 0.9 kV
